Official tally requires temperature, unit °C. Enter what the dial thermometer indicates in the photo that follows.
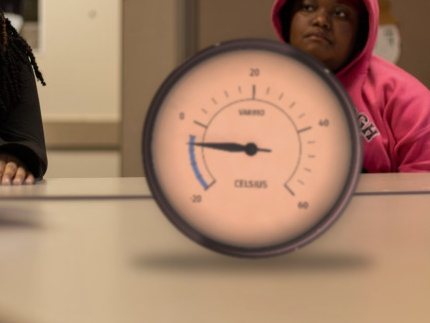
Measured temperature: -6 °C
